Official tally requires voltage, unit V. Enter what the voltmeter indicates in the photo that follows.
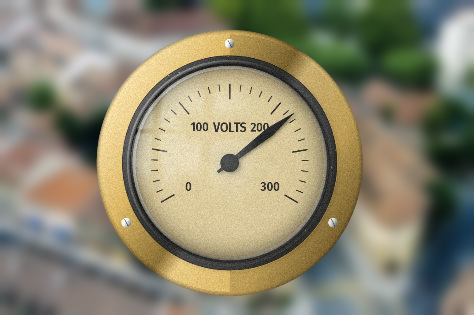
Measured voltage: 215 V
